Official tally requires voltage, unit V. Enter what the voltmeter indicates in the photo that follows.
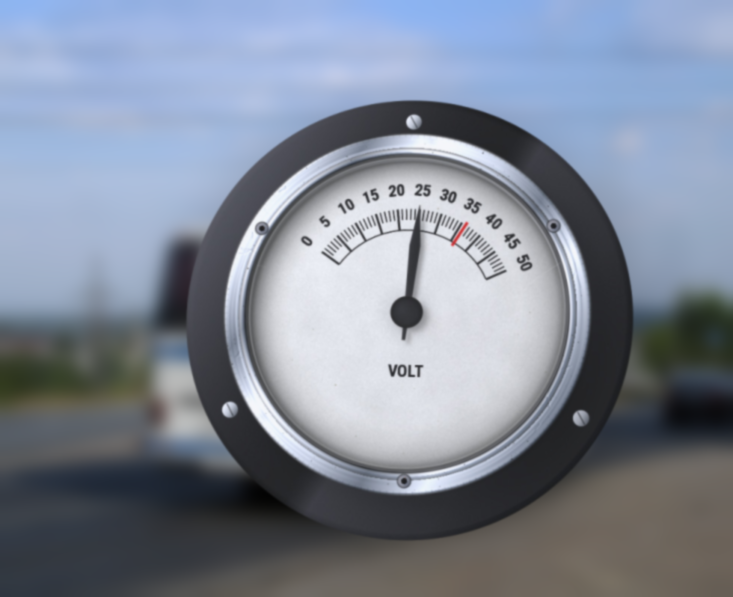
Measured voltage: 25 V
